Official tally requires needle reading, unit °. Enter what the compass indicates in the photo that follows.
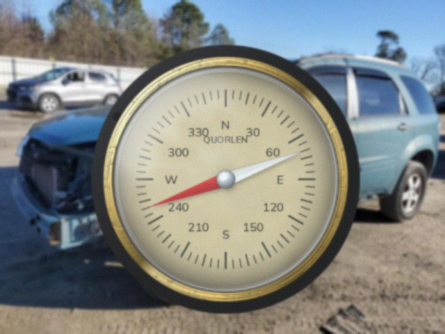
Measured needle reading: 250 °
